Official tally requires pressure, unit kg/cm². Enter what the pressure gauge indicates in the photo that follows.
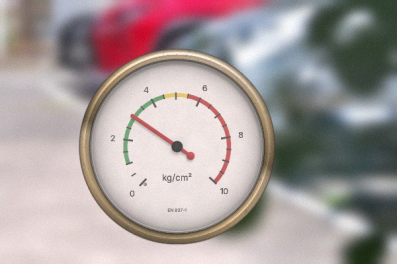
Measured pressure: 3 kg/cm²
